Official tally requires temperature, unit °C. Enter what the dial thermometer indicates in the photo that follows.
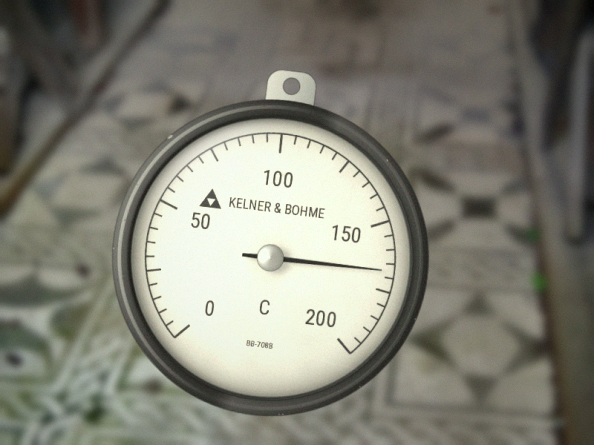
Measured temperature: 167.5 °C
